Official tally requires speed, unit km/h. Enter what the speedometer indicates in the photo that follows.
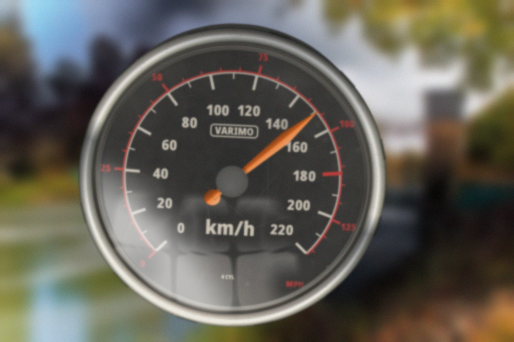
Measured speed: 150 km/h
